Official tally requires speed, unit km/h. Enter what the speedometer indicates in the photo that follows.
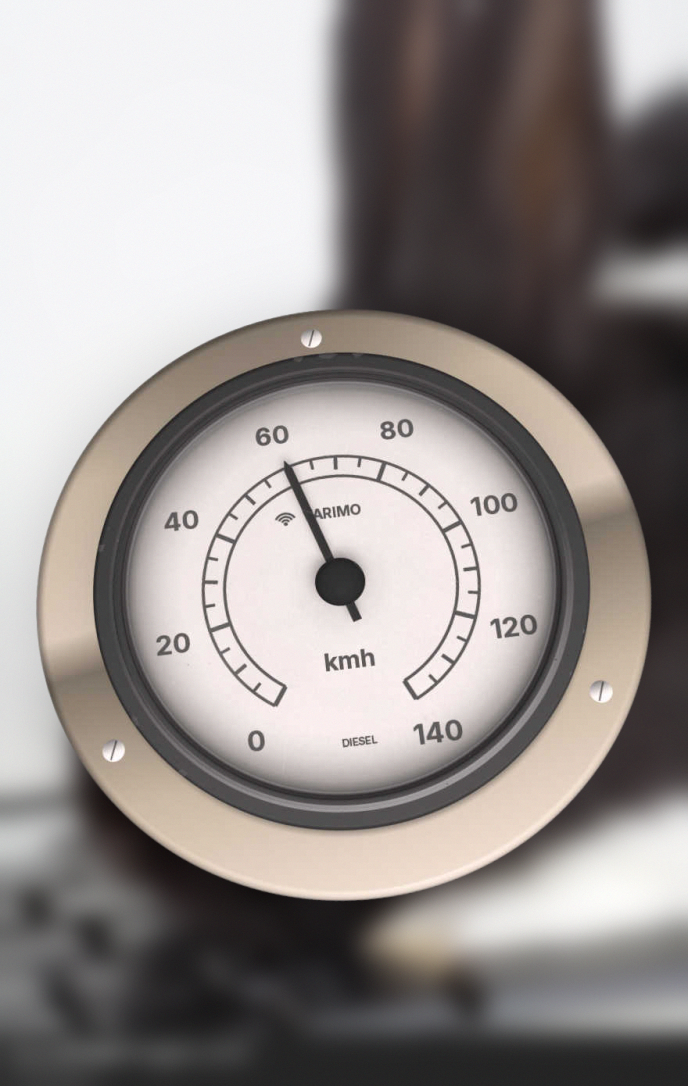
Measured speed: 60 km/h
